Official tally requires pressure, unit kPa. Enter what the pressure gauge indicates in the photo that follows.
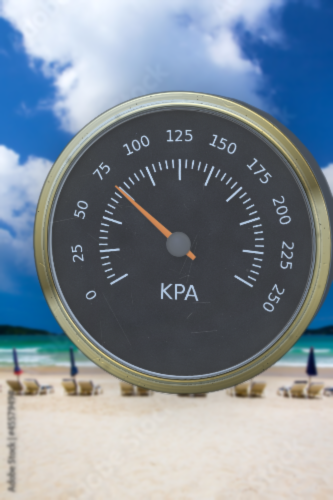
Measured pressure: 75 kPa
